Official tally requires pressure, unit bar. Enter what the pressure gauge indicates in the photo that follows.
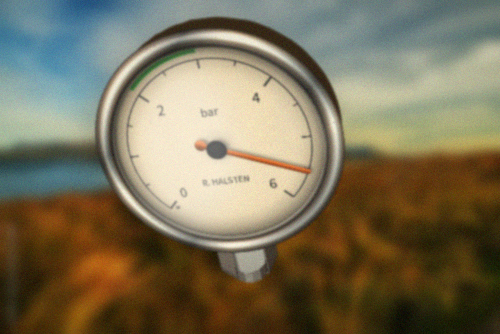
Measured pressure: 5.5 bar
